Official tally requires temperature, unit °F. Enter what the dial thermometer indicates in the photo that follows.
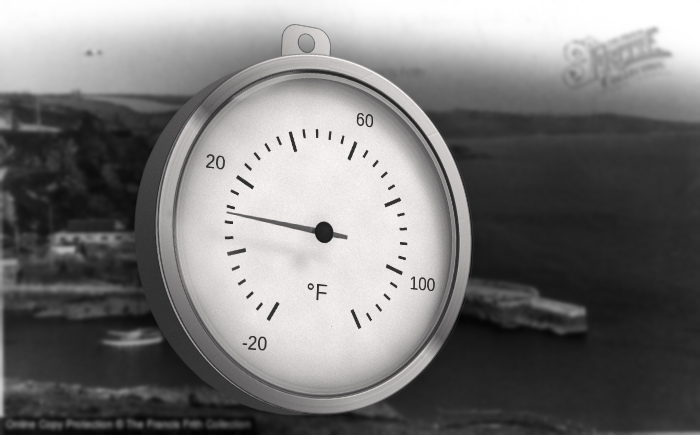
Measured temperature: 10 °F
